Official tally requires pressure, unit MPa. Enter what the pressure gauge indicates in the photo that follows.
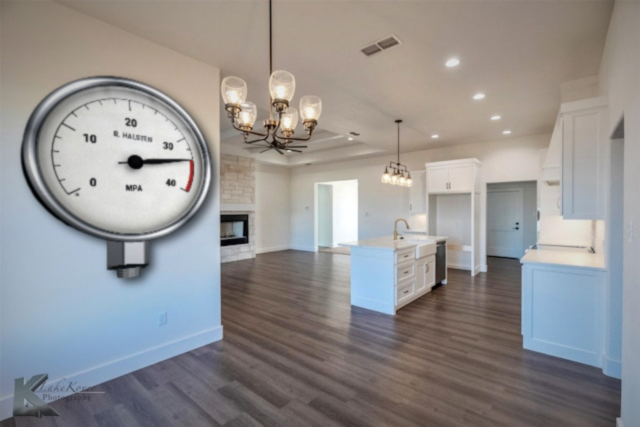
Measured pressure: 34 MPa
